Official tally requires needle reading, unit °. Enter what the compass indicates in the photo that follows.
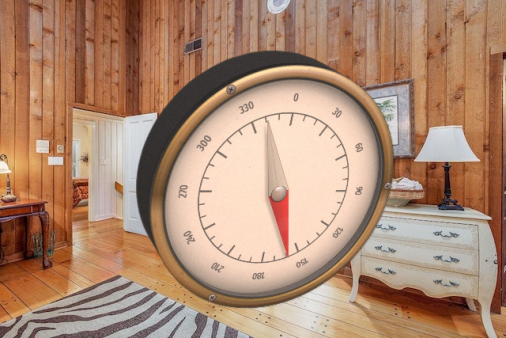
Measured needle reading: 160 °
